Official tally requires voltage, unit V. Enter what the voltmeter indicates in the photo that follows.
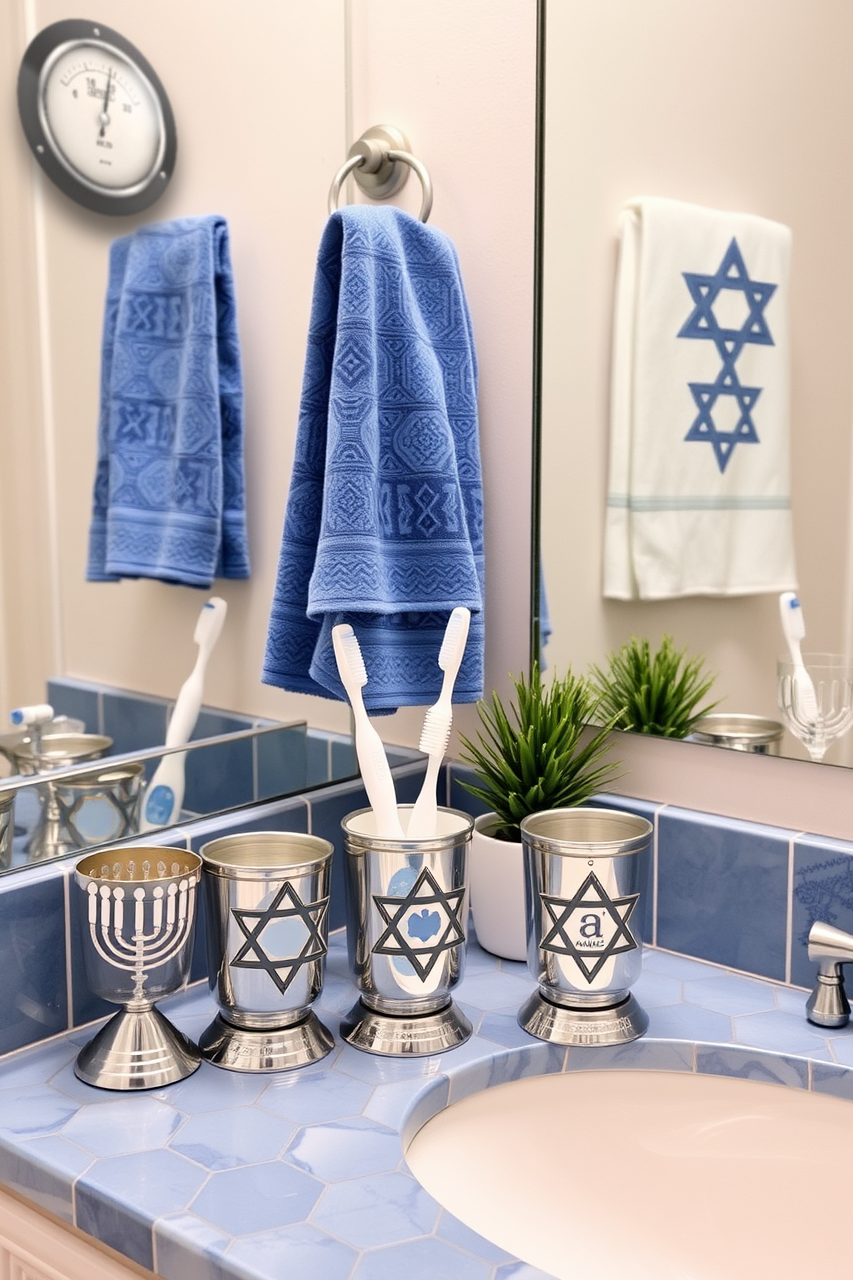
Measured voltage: 18 V
